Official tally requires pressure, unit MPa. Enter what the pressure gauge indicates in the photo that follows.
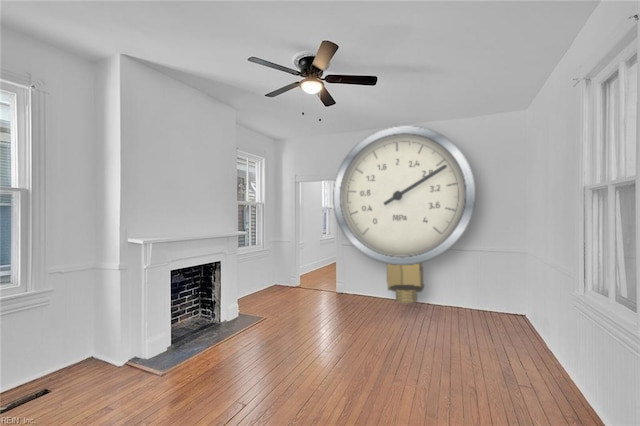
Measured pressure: 2.9 MPa
